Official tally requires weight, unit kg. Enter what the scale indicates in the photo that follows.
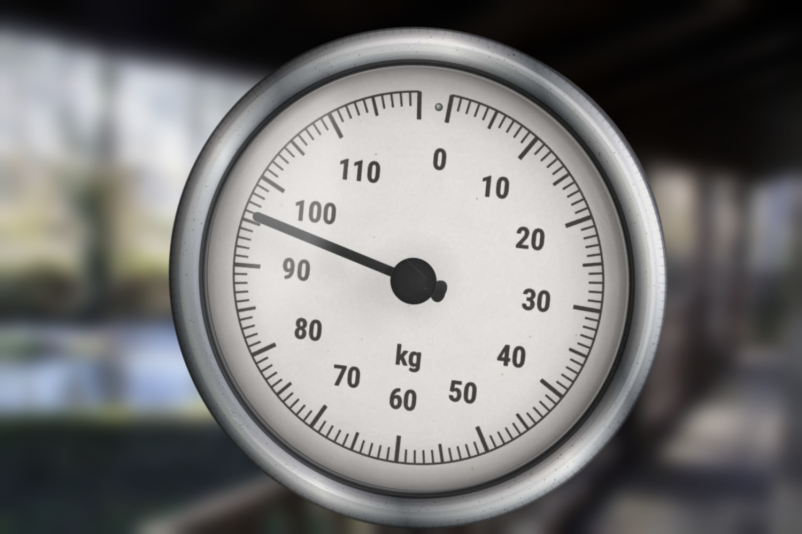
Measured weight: 96 kg
